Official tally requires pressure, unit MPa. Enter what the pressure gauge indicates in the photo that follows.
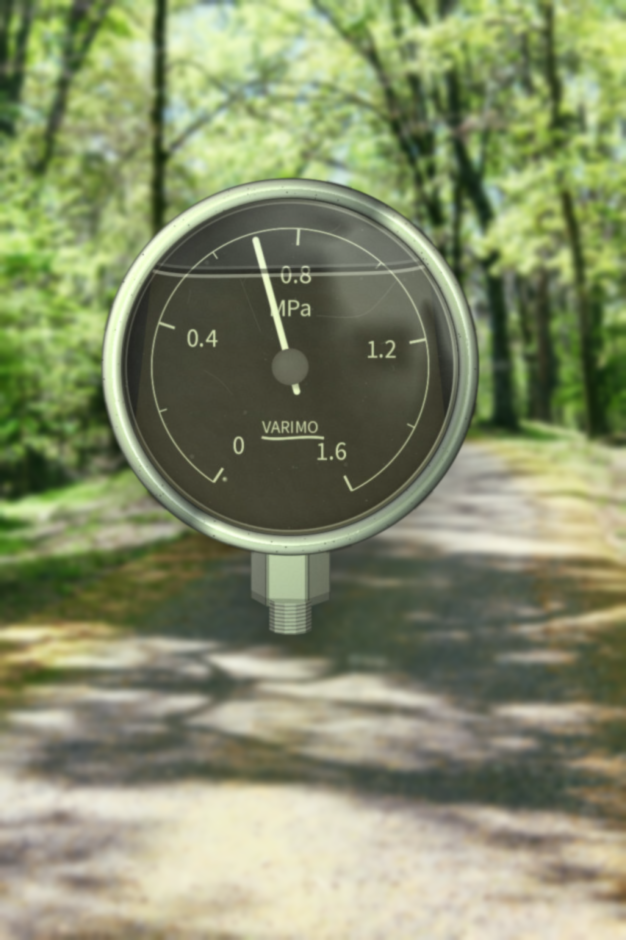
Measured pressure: 0.7 MPa
